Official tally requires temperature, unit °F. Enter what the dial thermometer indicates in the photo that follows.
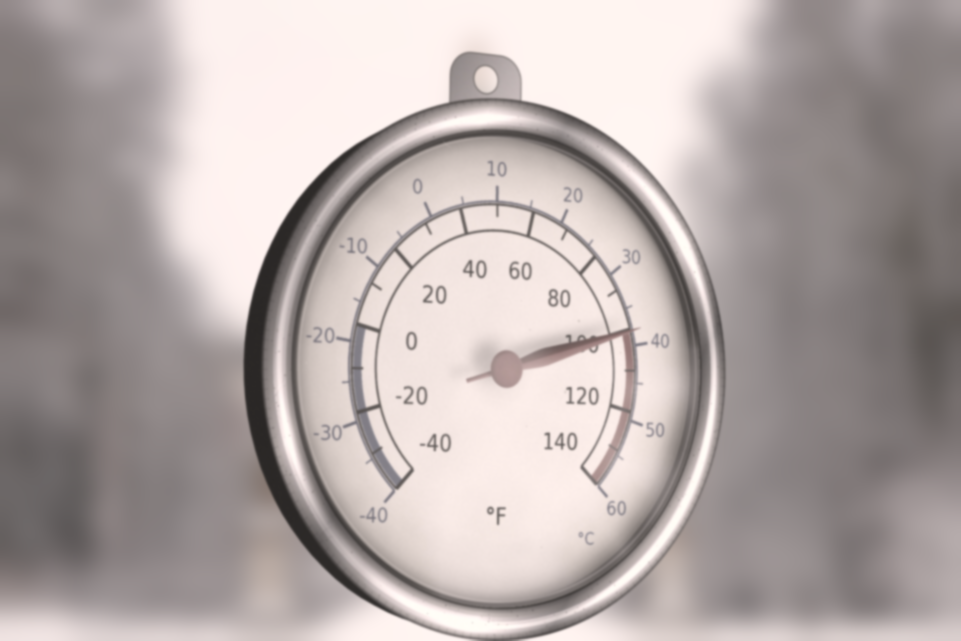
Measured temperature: 100 °F
